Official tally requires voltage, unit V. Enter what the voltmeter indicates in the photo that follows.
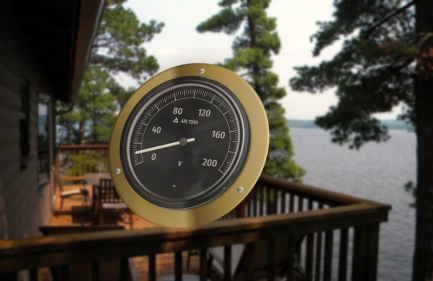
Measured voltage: 10 V
